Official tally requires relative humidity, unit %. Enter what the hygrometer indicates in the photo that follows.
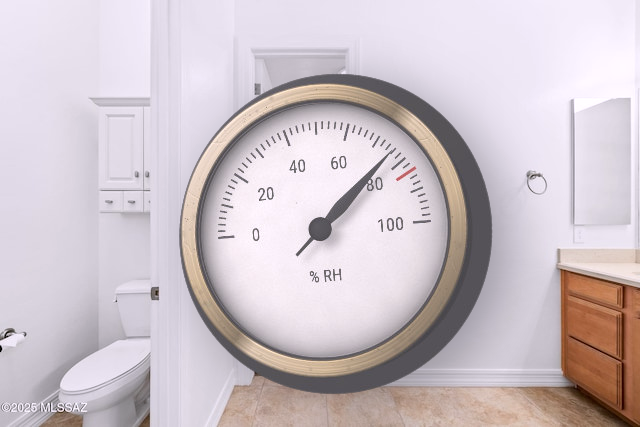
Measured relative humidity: 76 %
